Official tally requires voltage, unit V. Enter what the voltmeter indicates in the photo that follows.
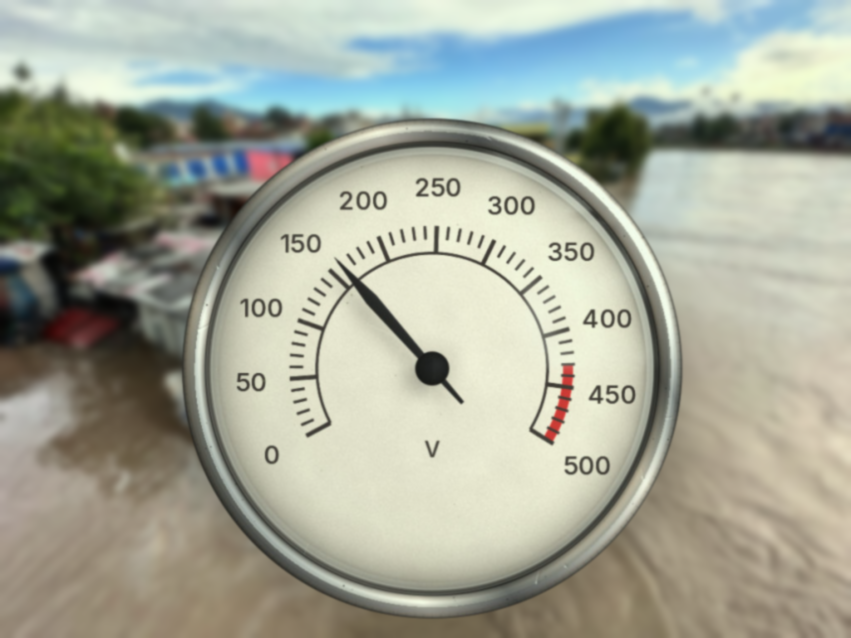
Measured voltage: 160 V
